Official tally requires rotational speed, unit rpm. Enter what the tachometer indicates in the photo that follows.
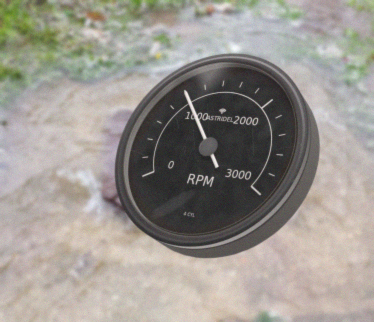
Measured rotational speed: 1000 rpm
